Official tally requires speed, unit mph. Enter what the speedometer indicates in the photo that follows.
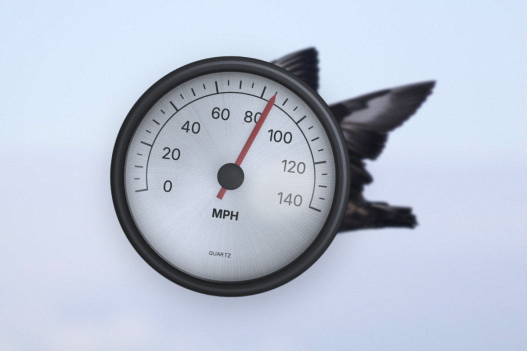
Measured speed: 85 mph
